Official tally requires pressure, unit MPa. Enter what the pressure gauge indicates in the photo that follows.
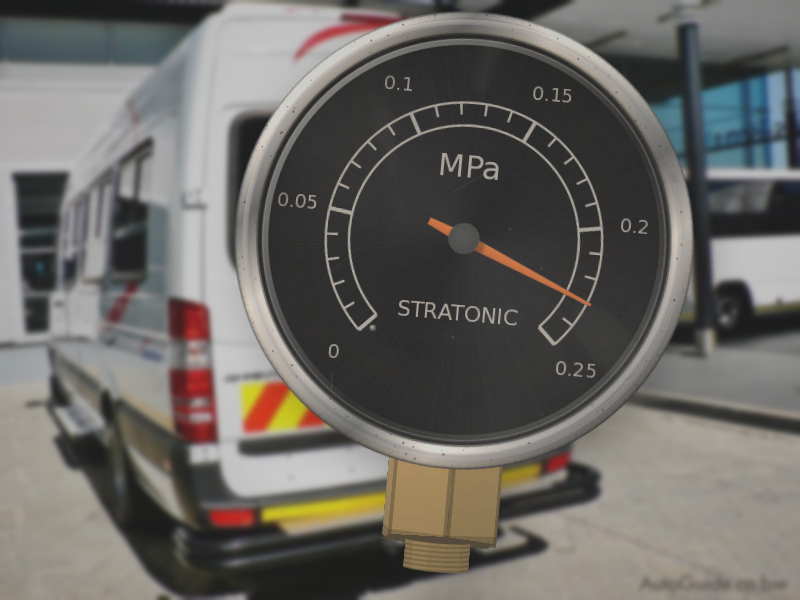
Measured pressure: 0.23 MPa
